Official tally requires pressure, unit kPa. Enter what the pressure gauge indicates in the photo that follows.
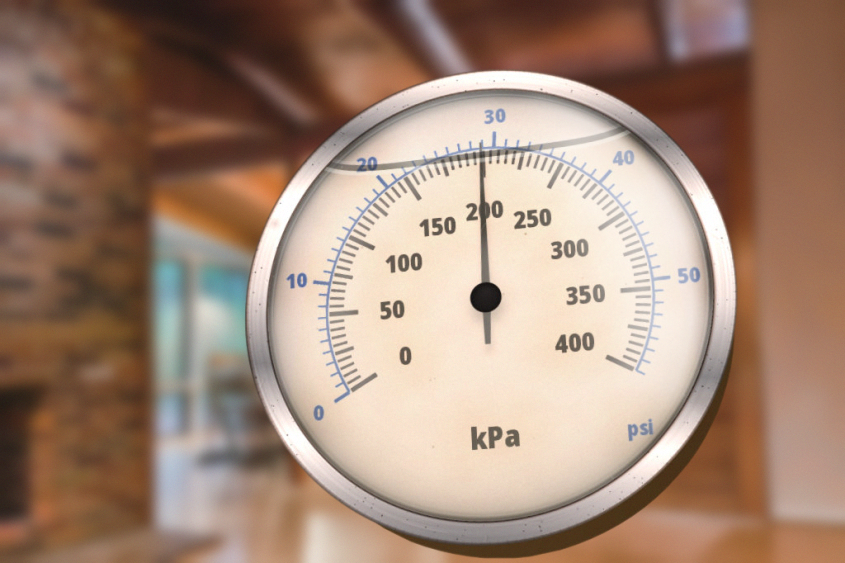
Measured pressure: 200 kPa
